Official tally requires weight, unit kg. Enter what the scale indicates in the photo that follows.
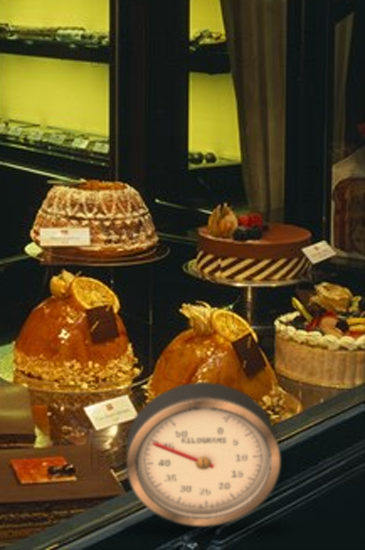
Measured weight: 45 kg
